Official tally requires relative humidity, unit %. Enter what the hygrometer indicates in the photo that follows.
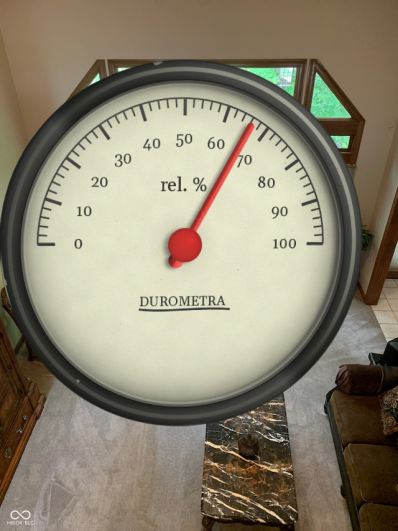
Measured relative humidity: 66 %
